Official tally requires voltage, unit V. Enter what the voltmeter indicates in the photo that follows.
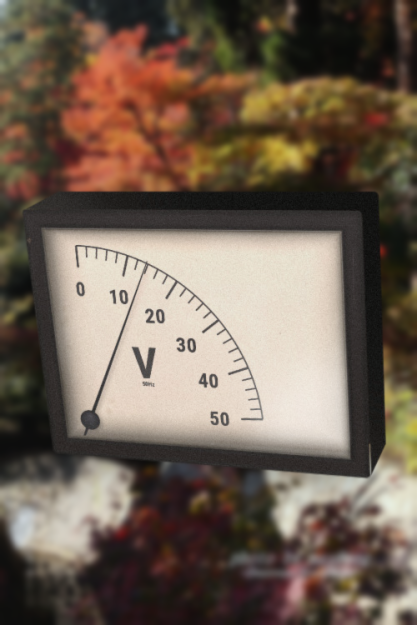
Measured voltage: 14 V
